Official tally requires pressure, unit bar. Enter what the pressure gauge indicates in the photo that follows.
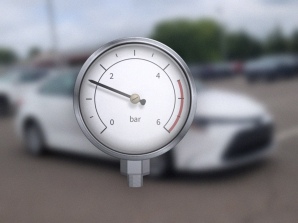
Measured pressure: 1.5 bar
